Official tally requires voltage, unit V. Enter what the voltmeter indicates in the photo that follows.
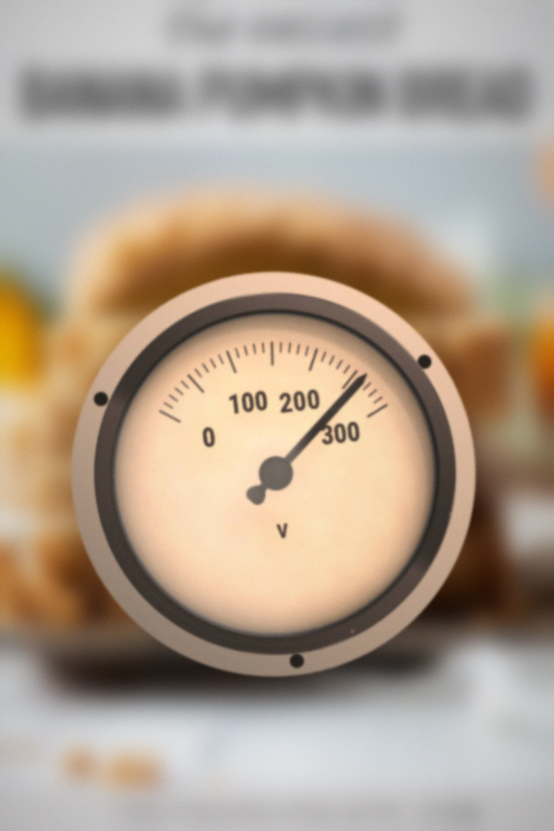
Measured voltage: 260 V
